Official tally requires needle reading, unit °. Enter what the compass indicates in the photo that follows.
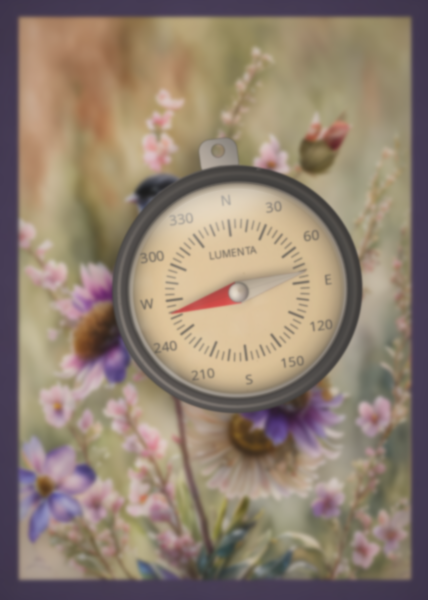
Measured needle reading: 260 °
